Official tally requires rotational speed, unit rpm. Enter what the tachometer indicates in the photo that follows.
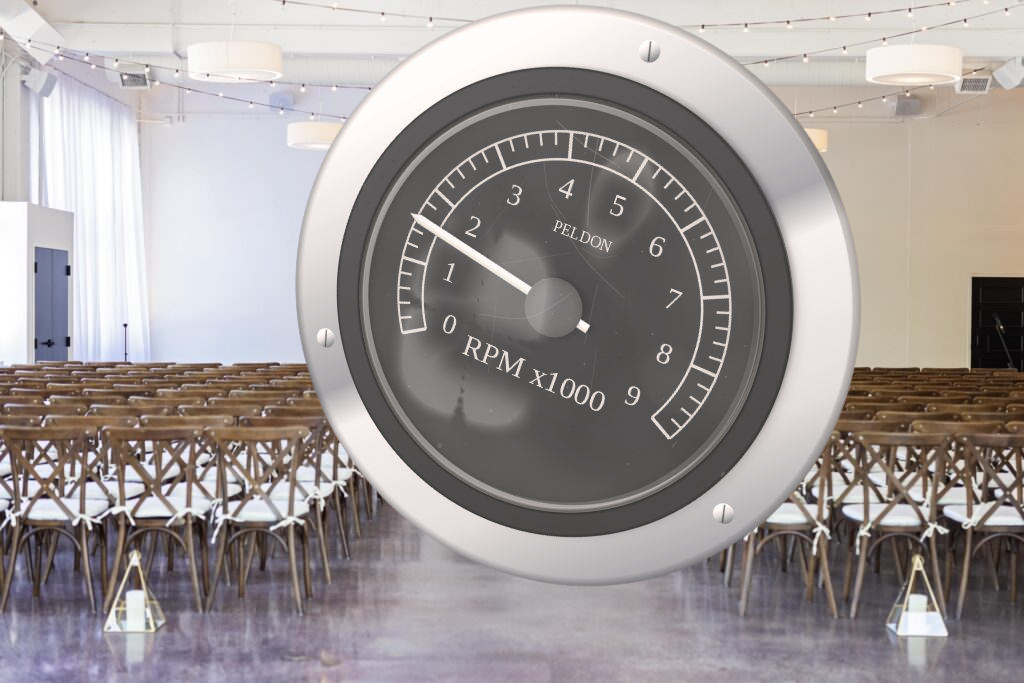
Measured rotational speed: 1600 rpm
